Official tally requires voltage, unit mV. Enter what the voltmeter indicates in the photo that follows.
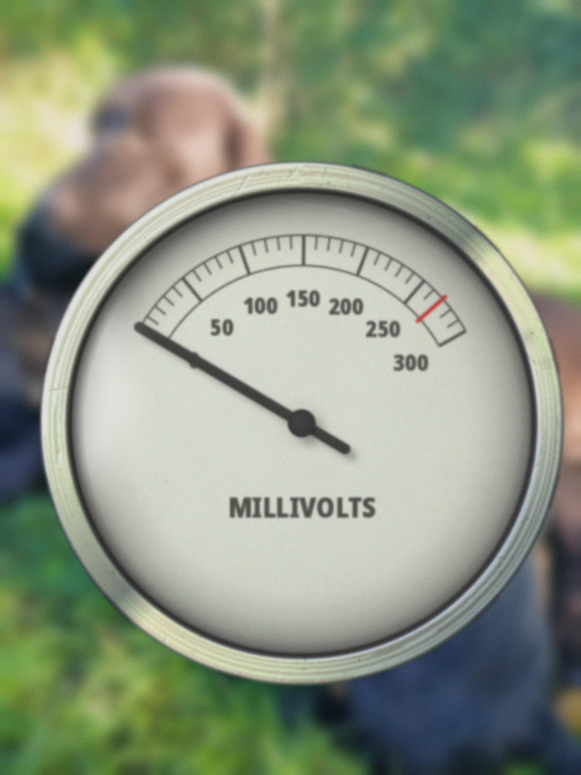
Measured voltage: 0 mV
